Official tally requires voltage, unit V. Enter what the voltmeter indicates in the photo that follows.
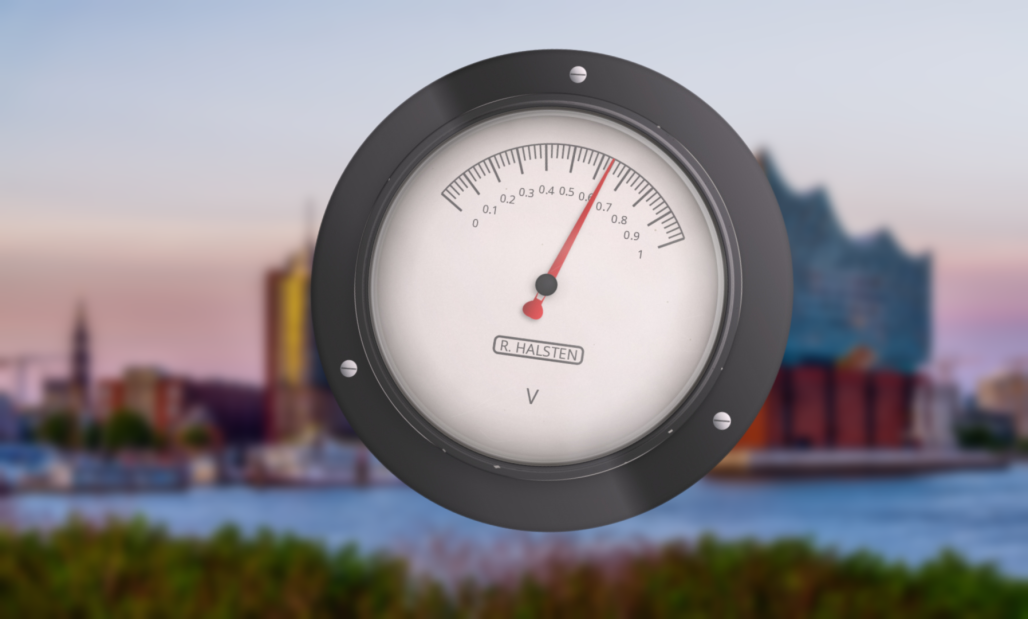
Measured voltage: 0.64 V
